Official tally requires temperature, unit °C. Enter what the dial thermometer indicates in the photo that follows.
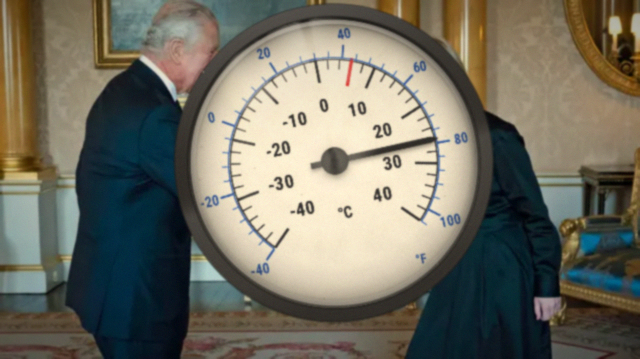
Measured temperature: 26 °C
